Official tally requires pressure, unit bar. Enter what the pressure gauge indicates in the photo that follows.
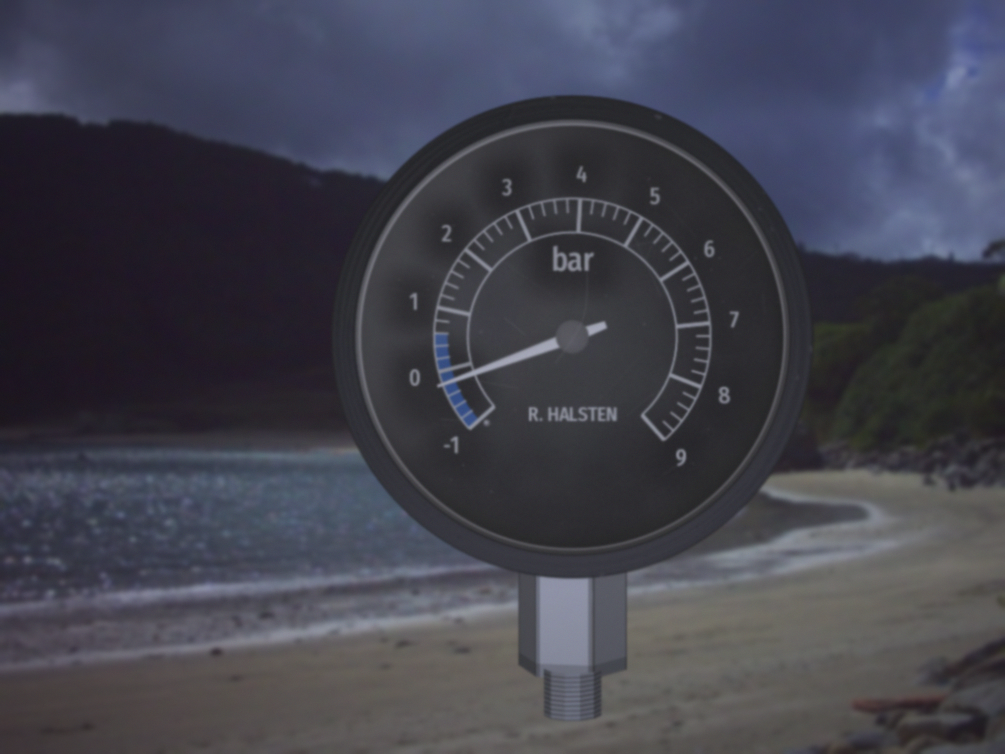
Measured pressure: -0.2 bar
